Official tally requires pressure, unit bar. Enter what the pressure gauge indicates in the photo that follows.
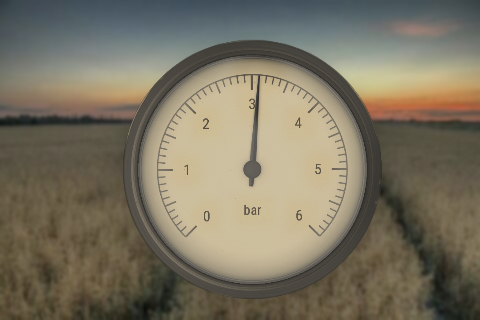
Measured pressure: 3.1 bar
